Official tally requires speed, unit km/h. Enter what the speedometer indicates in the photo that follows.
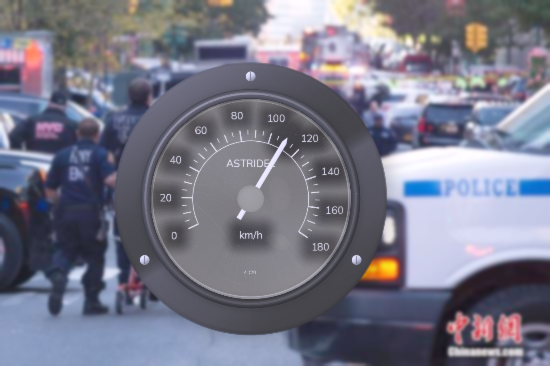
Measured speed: 110 km/h
